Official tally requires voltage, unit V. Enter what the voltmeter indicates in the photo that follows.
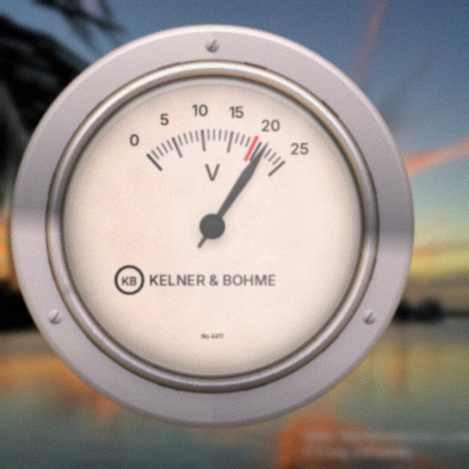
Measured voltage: 21 V
